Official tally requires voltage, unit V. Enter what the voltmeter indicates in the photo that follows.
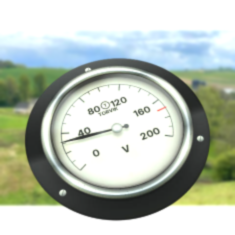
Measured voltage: 30 V
